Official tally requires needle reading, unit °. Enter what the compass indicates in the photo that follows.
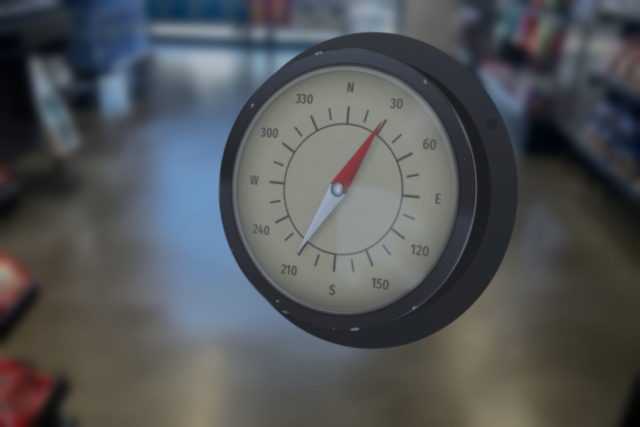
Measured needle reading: 30 °
